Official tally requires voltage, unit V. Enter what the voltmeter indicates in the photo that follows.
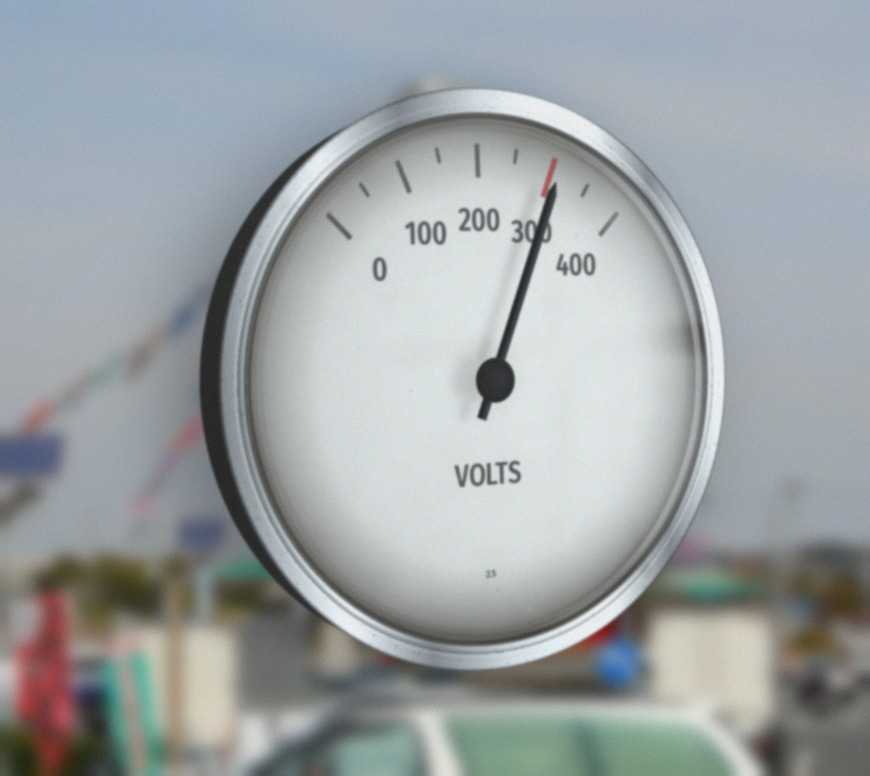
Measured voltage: 300 V
